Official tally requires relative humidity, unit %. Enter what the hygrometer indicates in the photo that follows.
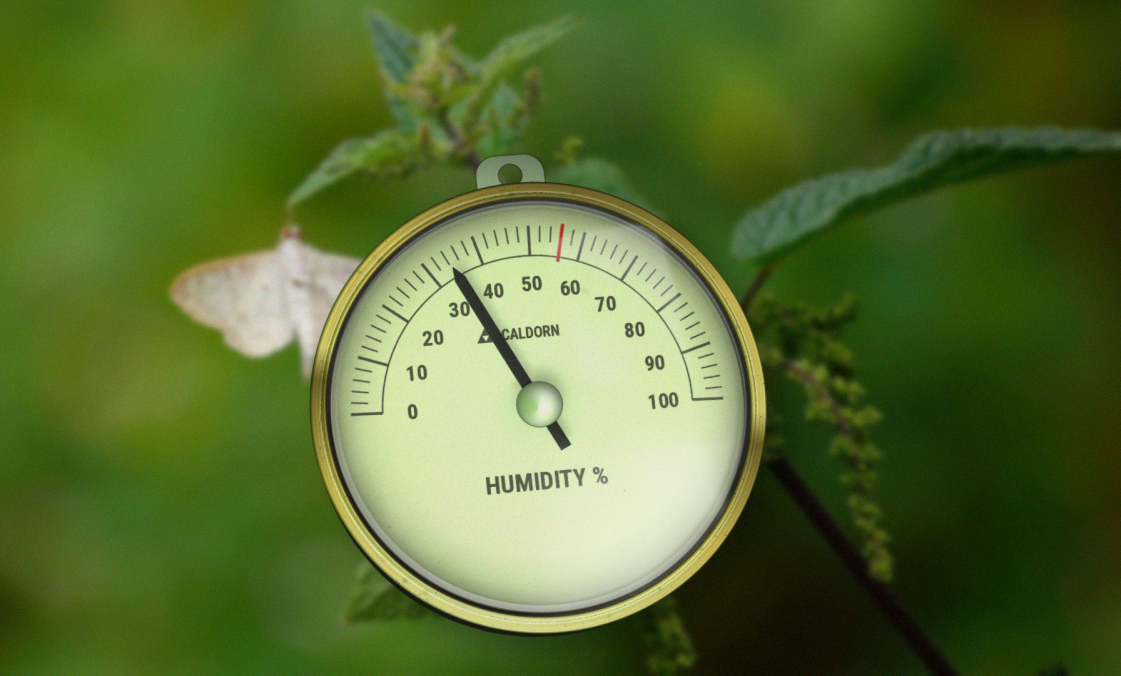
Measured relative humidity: 34 %
